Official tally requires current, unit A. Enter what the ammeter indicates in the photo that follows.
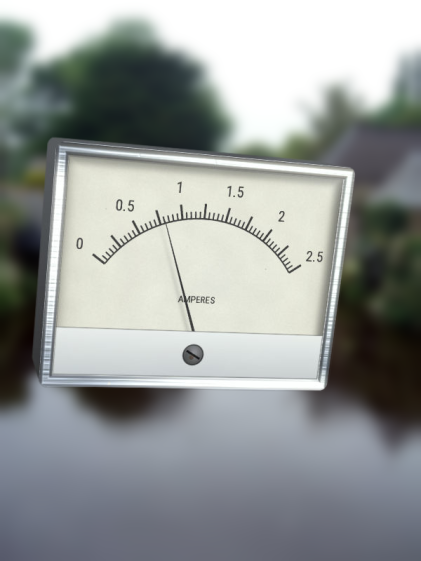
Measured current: 0.8 A
